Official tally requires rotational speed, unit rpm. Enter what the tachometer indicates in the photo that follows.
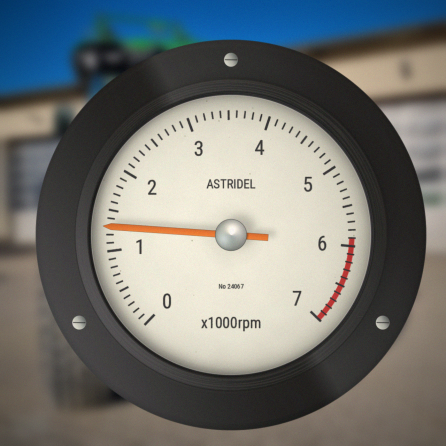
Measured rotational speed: 1300 rpm
